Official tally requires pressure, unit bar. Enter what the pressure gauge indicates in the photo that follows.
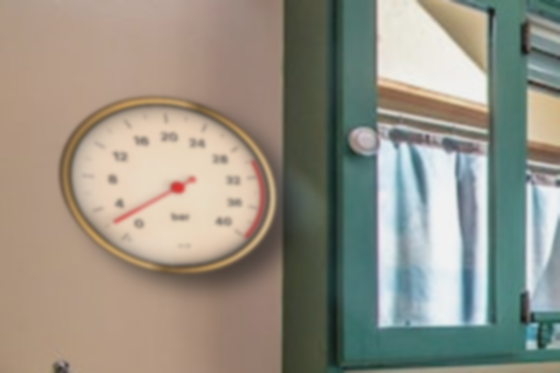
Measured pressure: 2 bar
